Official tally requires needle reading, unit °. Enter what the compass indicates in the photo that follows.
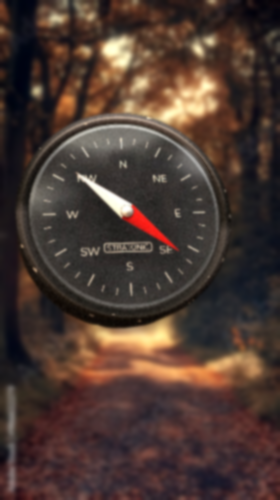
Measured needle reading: 130 °
